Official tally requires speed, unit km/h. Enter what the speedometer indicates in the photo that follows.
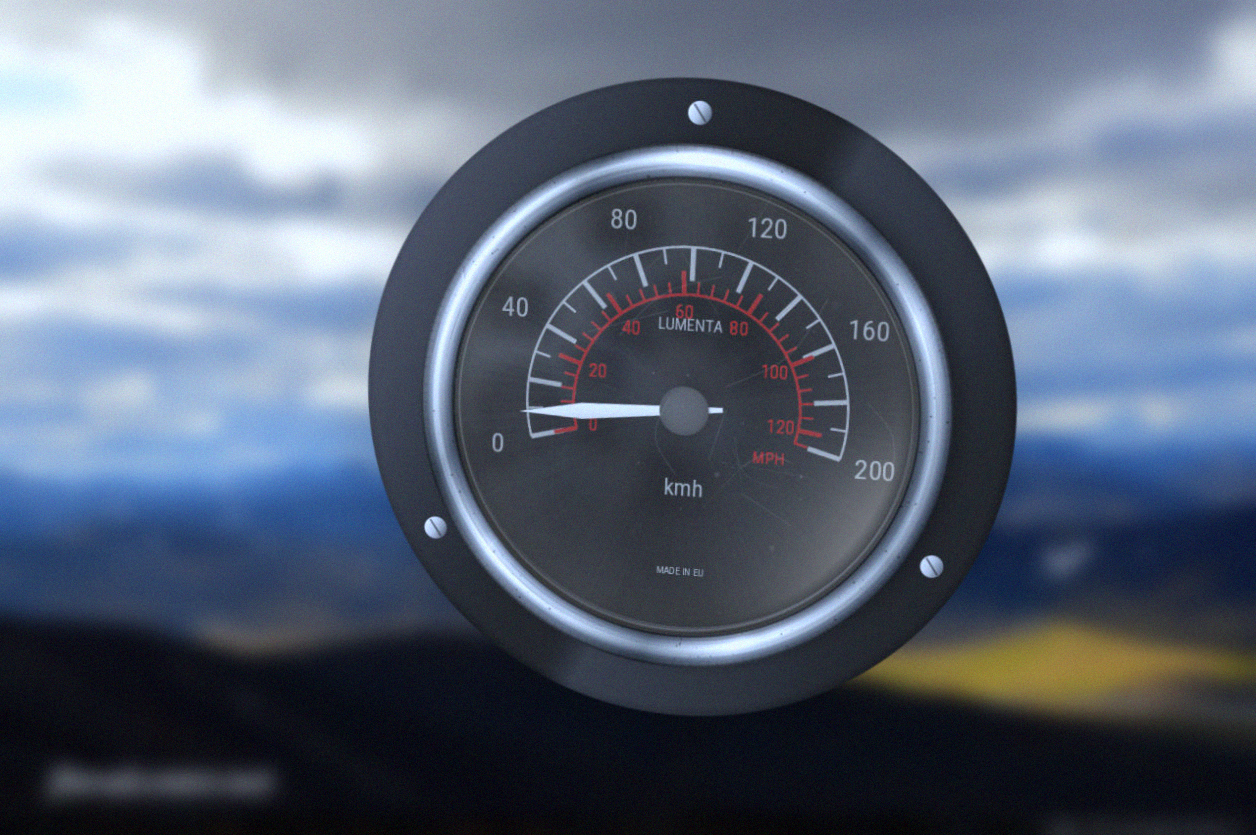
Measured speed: 10 km/h
